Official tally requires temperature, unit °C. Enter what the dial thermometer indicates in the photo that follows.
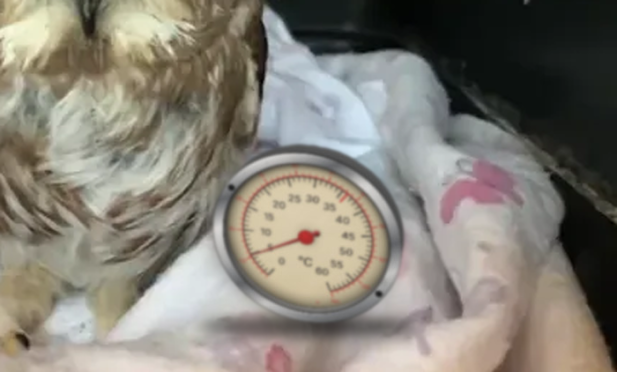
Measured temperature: 5 °C
